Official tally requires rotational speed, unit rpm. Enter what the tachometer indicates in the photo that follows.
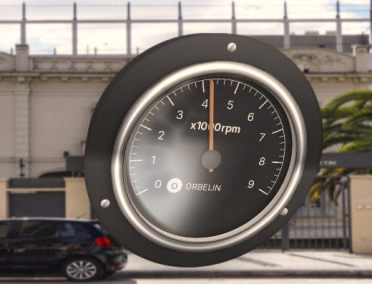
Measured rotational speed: 4200 rpm
